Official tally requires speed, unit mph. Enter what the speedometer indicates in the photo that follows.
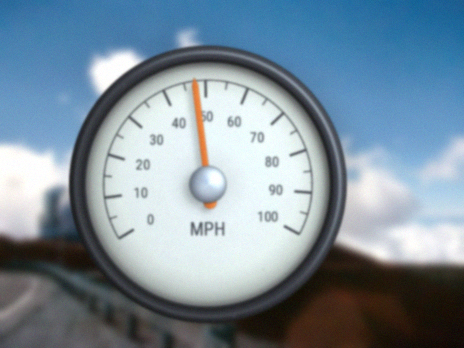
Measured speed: 47.5 mph
